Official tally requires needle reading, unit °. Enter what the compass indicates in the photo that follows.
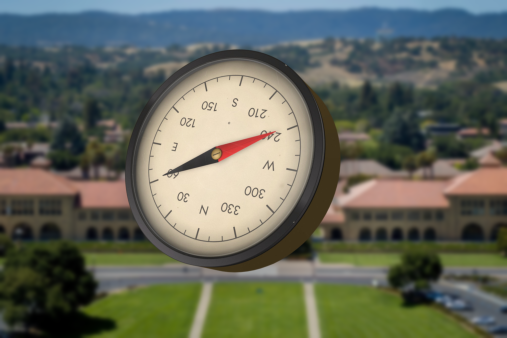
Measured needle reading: 240 °
